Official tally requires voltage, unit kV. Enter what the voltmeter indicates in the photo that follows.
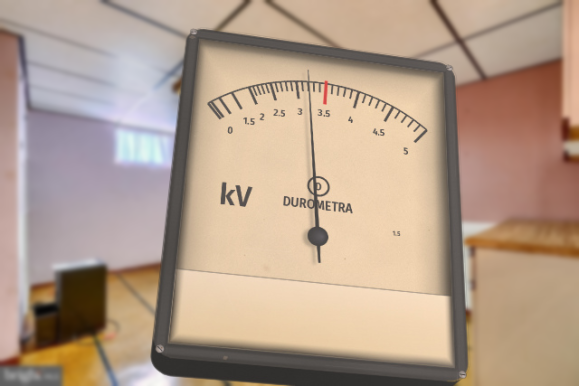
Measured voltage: 3.2 kV
